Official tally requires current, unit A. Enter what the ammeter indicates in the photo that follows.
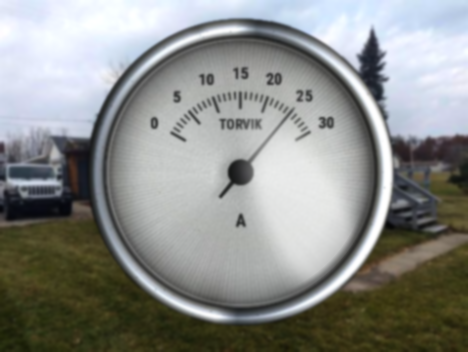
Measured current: 25 A
